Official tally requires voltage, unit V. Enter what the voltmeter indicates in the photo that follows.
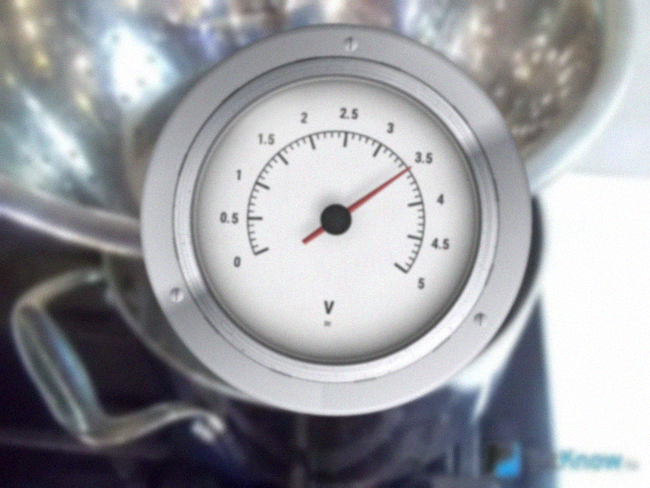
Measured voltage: 3.5 V
